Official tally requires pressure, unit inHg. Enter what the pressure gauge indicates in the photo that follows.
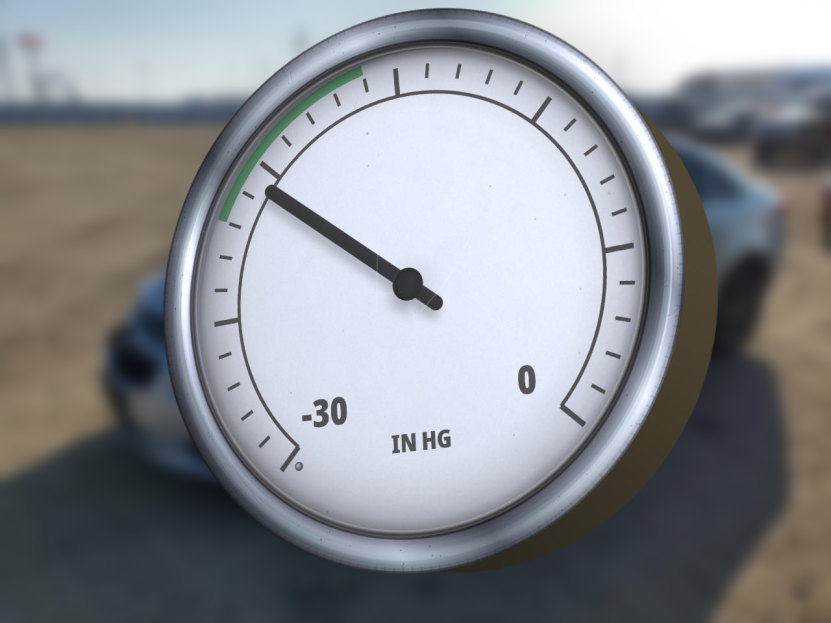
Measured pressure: -20.5 inHg
